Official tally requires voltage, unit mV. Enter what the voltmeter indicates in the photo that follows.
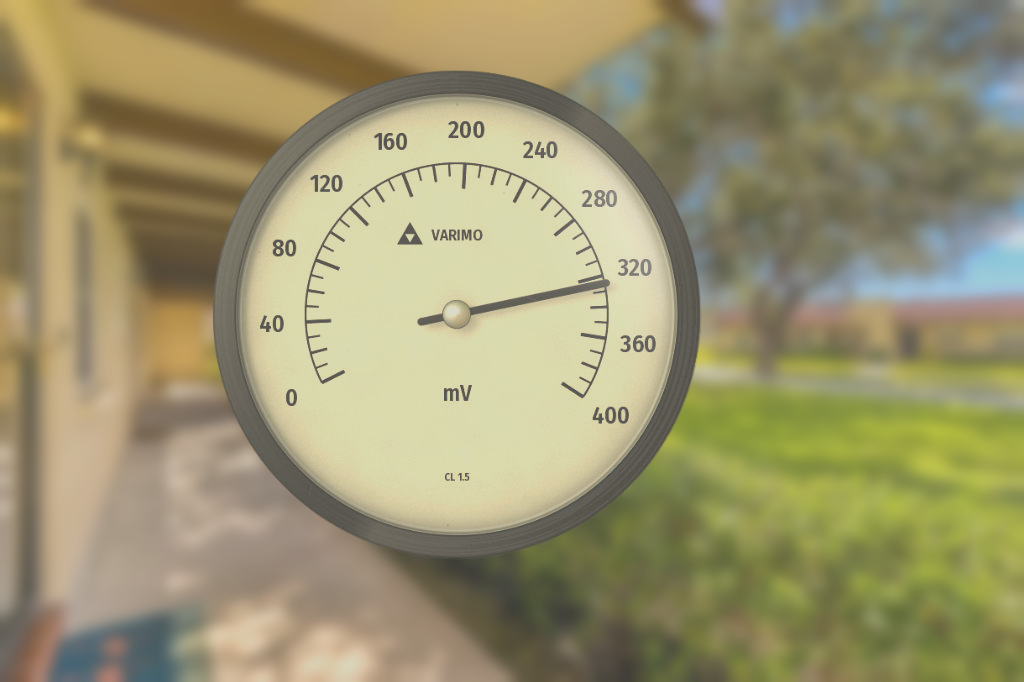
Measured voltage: 325 mV
